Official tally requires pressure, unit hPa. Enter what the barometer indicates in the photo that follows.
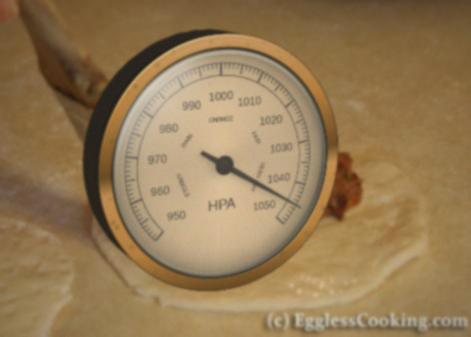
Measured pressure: 1045 hPa
